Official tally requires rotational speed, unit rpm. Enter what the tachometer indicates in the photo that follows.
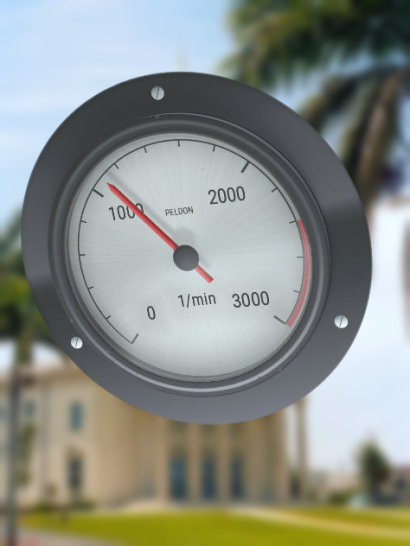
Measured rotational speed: 1100 rpm
